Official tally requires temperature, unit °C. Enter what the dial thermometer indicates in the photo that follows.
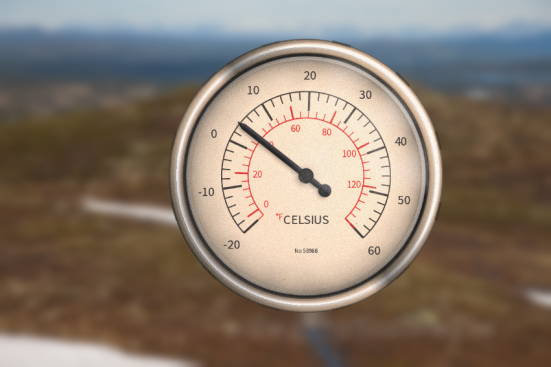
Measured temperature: 4 °C
